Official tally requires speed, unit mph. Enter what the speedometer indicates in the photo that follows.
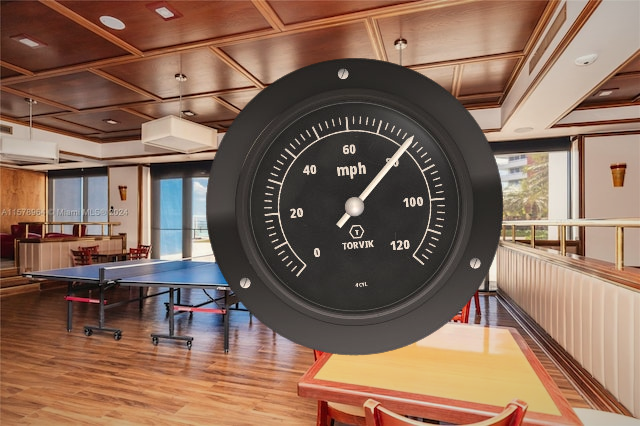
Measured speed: 80 mph
